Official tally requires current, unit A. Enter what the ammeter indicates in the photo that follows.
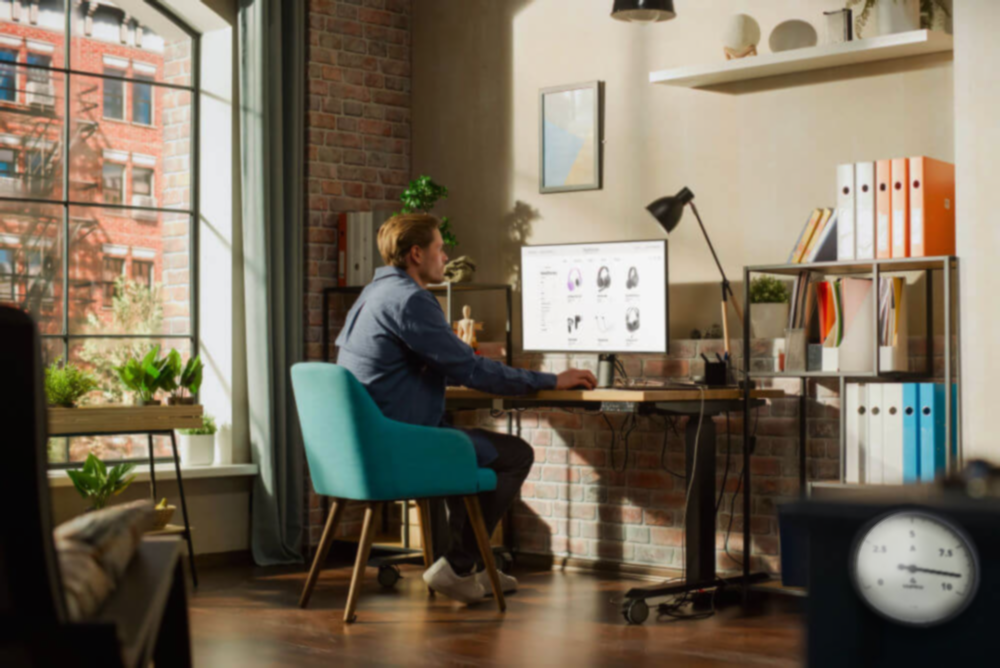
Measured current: 9 A
